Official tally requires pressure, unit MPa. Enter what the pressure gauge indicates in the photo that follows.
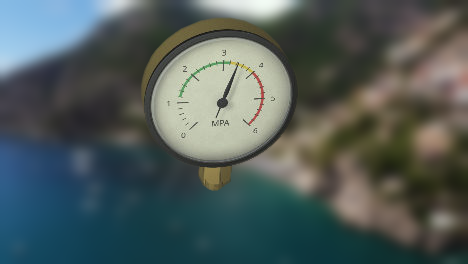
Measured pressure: 3.4 MPa
